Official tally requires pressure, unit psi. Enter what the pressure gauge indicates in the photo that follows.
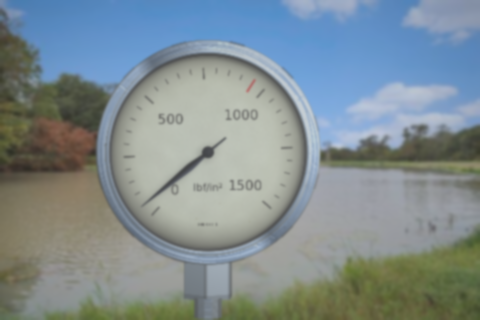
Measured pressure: 50 psi
